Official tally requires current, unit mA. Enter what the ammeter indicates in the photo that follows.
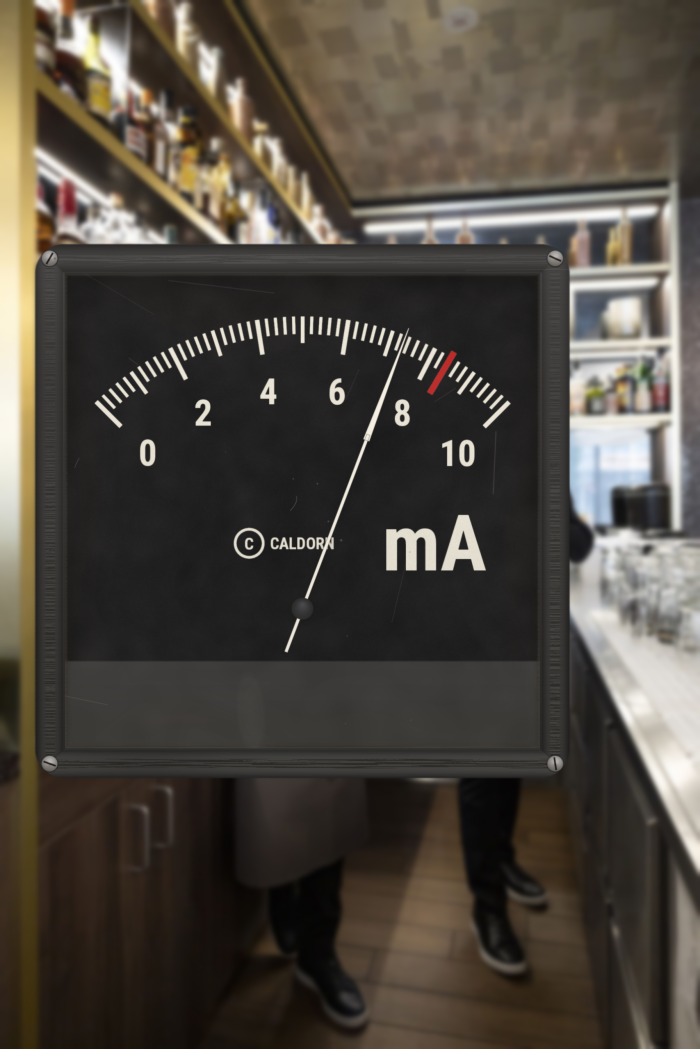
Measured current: 7.3 mA
